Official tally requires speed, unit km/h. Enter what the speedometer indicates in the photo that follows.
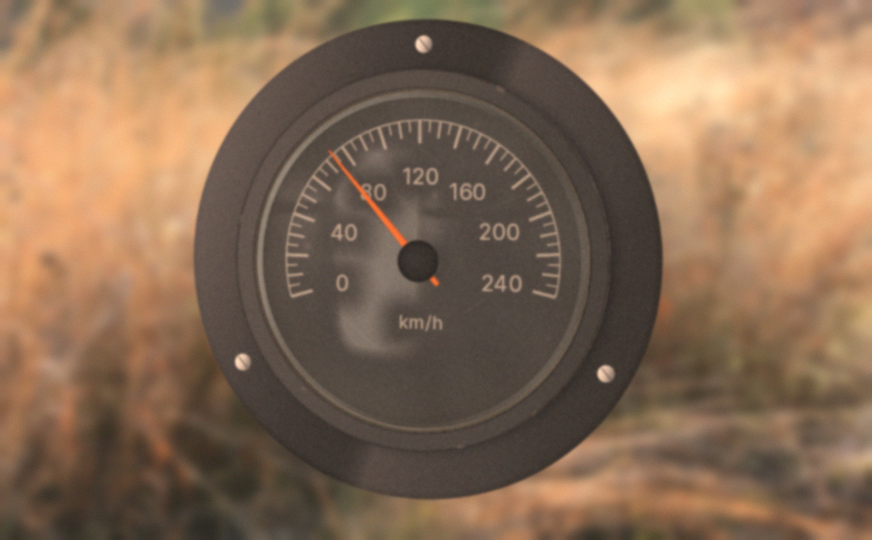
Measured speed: 75 km/h
